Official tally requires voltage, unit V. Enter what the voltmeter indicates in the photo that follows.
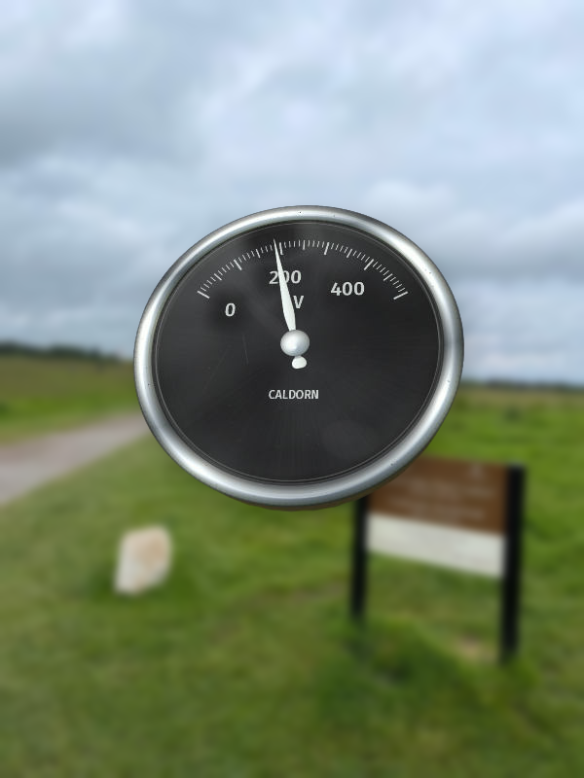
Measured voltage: 190 V
